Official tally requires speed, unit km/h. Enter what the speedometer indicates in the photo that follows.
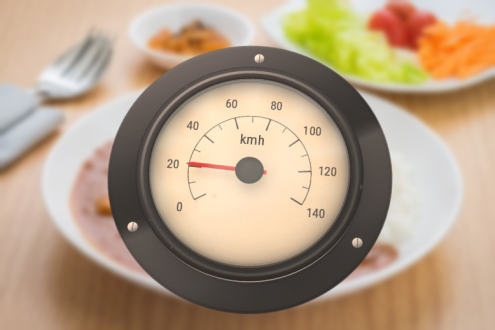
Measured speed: 20 km/h
